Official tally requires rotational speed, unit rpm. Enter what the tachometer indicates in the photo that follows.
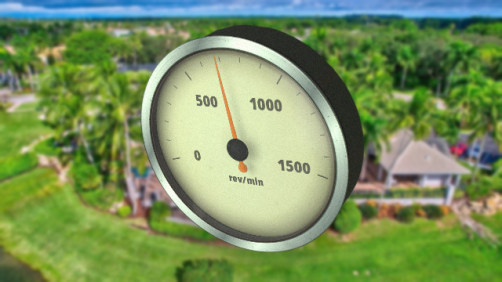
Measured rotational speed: 700 rpm
